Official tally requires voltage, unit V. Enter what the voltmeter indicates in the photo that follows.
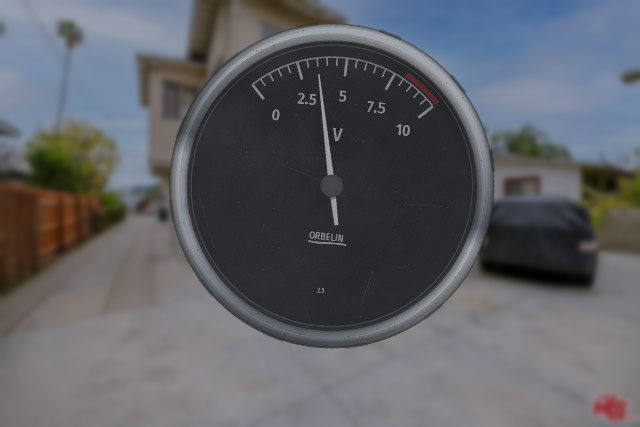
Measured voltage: 3.5 V
